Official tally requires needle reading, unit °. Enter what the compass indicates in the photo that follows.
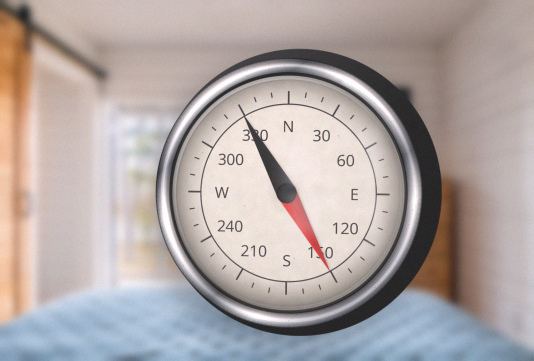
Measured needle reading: 150 °
